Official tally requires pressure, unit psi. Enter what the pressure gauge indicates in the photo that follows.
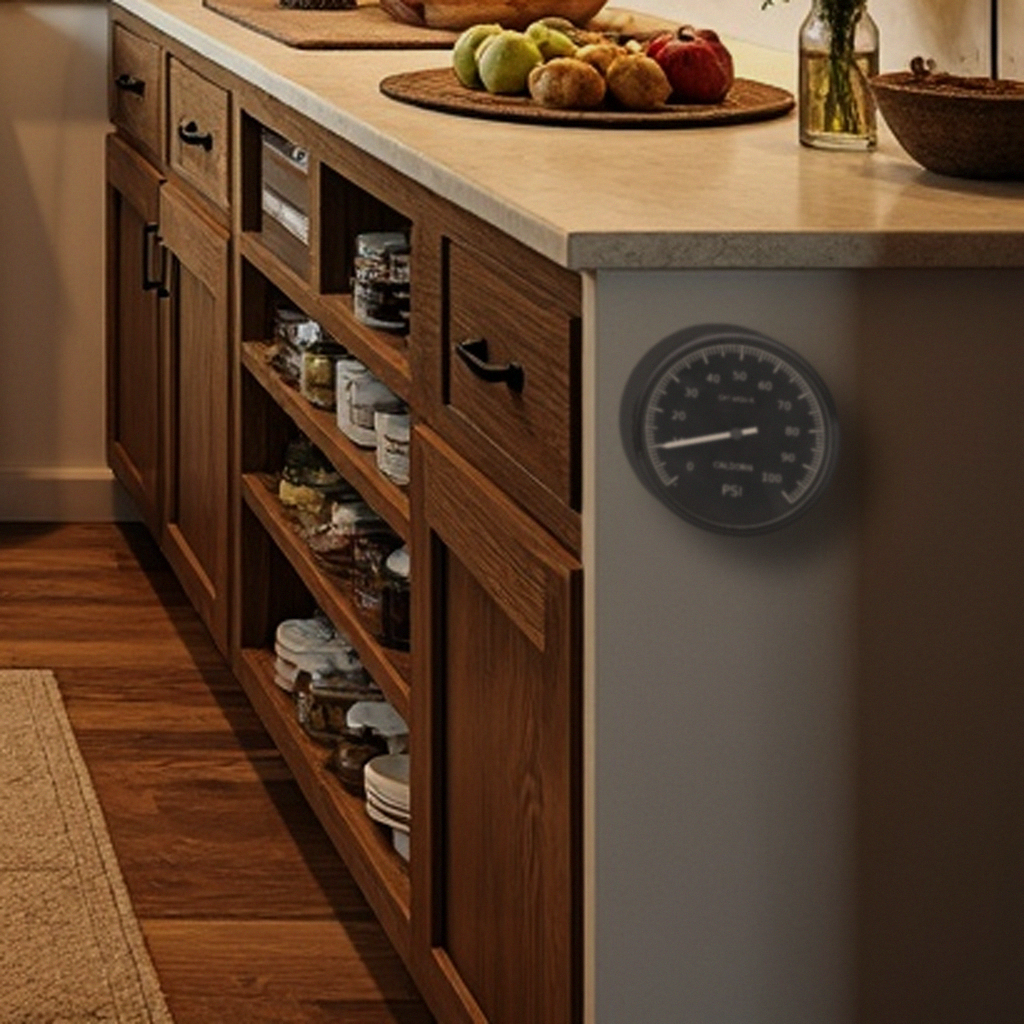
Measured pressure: 10 psi
